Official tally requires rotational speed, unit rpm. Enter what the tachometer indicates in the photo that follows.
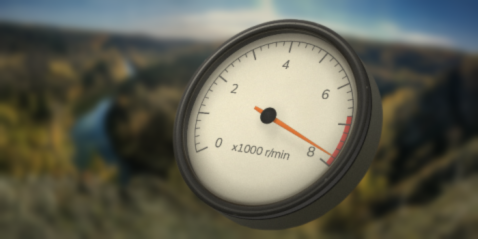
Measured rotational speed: 7800 rpm
